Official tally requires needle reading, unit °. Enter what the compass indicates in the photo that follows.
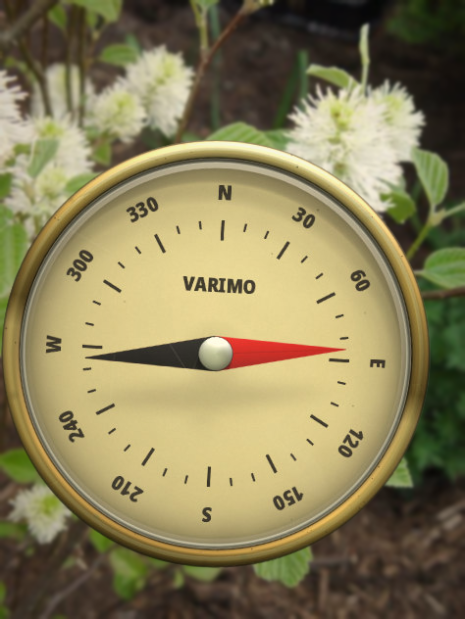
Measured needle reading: 85 °
